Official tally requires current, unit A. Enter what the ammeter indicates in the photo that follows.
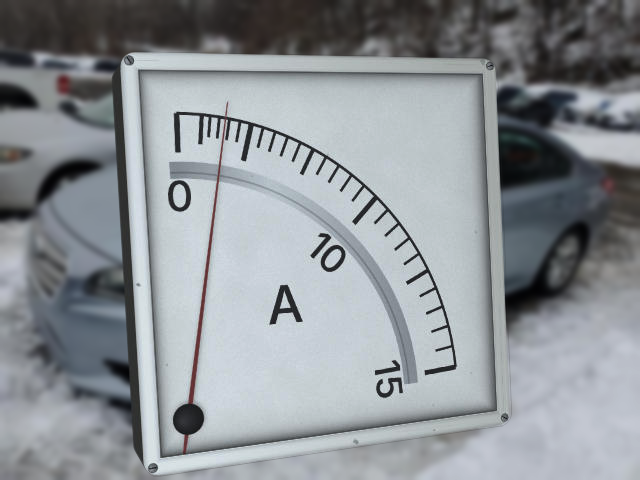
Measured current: 3.75 A
